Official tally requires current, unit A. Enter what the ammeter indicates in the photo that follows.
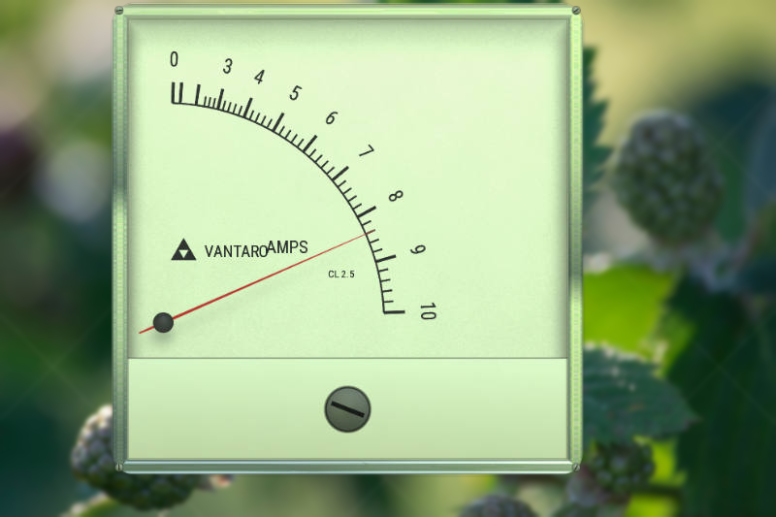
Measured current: 8.4 A
